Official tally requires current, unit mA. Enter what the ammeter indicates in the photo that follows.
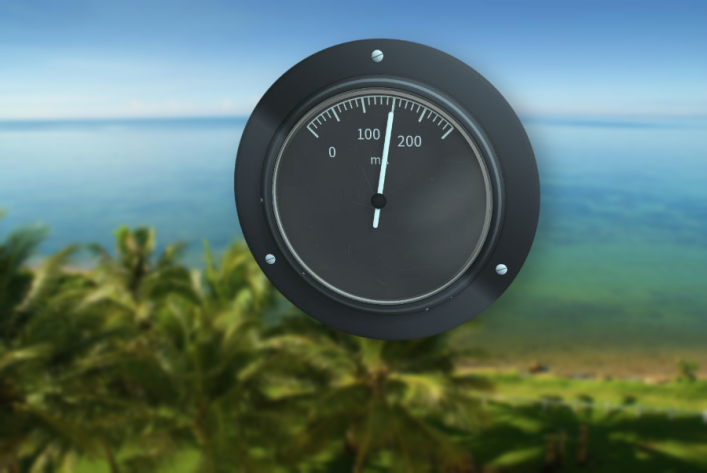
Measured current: 150 mA
